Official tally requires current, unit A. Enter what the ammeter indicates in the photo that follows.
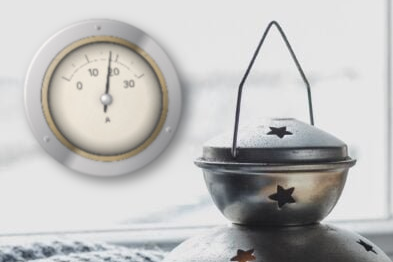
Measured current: 17.5 A
